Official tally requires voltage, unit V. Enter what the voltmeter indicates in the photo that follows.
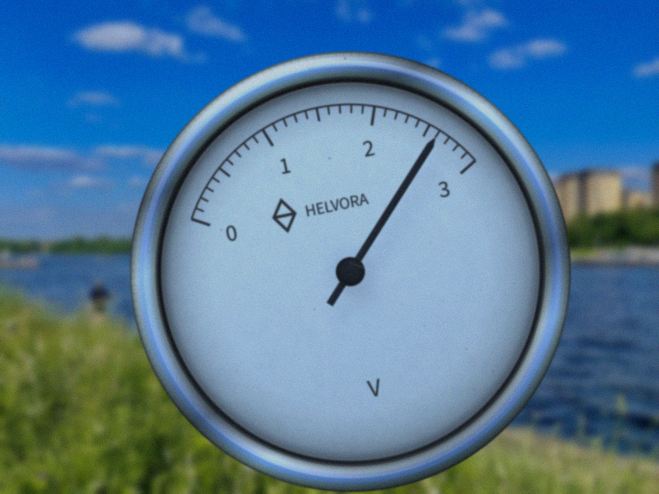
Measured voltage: 2.6 V
